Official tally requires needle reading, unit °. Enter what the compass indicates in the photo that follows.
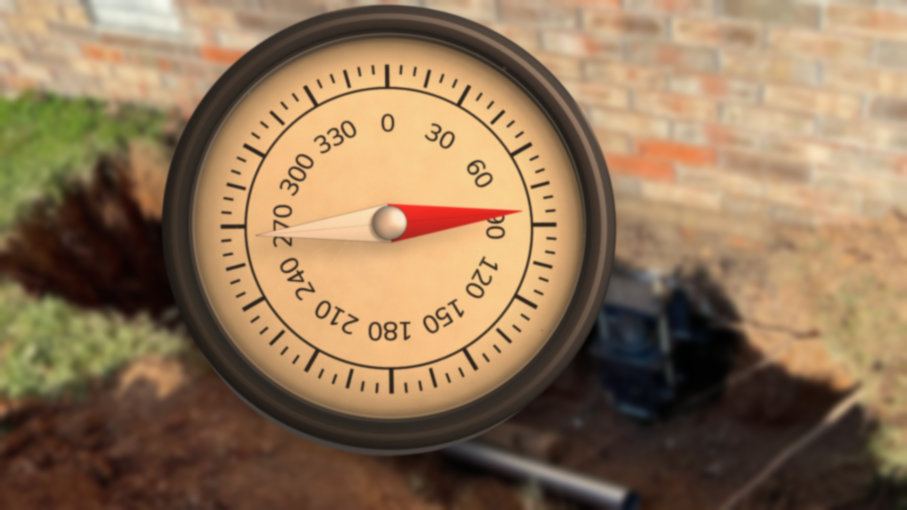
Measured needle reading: 85 °
